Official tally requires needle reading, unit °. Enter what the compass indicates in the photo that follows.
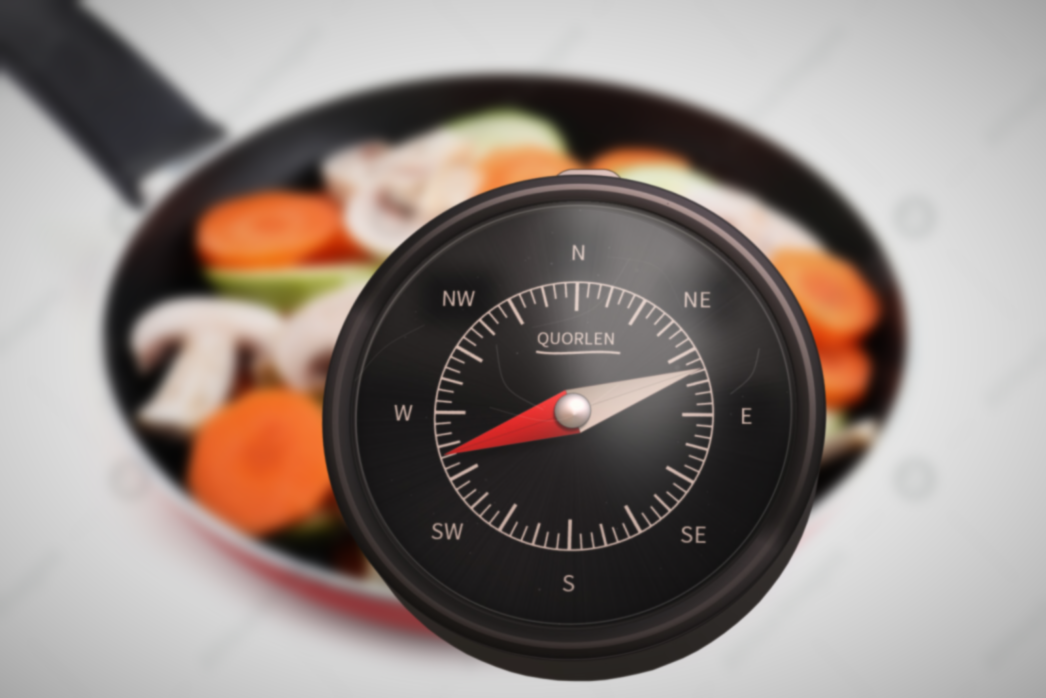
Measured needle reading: 250 °
